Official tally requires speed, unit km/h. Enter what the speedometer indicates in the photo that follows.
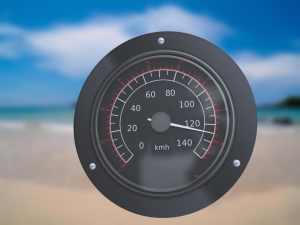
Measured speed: 125 km/h
